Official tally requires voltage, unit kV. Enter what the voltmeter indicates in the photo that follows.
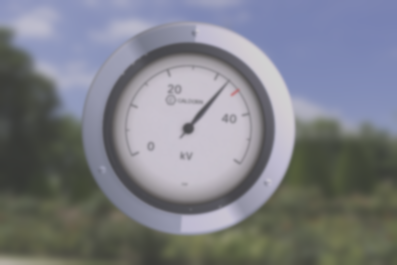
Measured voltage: 32.5 kV
